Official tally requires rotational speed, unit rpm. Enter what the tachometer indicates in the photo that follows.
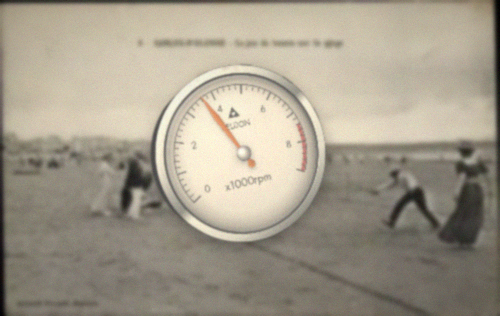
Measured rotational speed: 3600 rpm
